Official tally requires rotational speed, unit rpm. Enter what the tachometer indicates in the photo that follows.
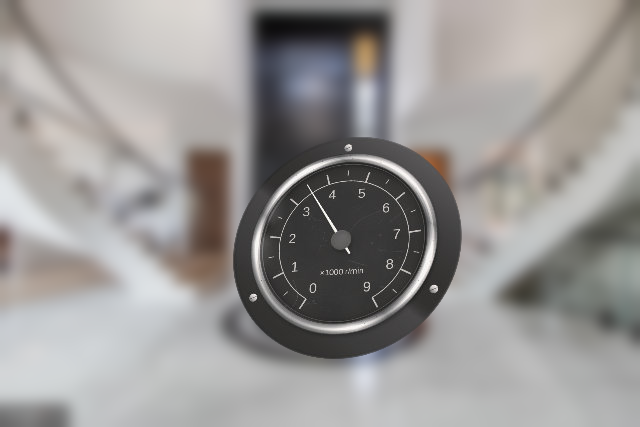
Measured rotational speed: 3500 rpm
